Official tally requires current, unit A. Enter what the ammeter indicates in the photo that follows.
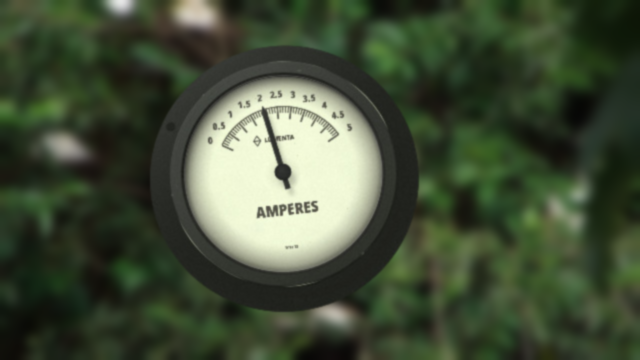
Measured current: 2 A
